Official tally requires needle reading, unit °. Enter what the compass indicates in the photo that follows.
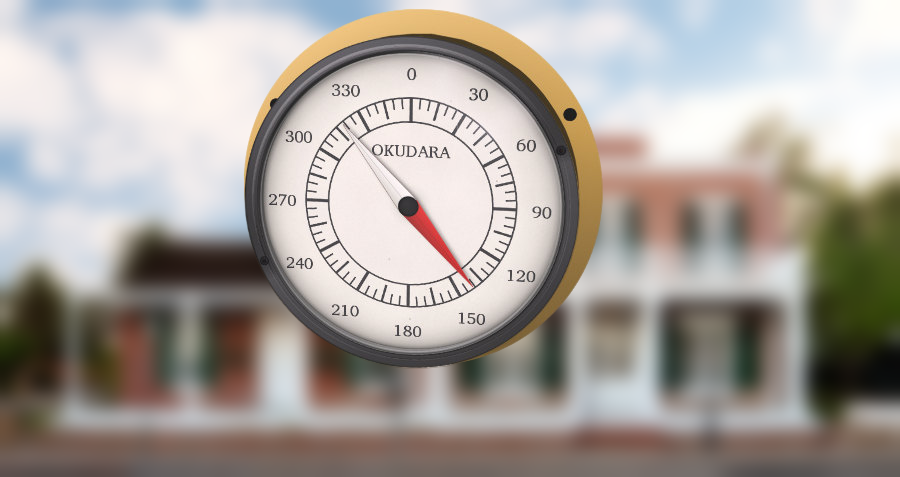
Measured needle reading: 140 °
